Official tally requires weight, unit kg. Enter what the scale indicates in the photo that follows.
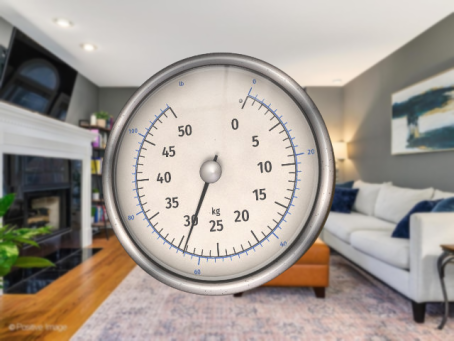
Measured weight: 29 kg
